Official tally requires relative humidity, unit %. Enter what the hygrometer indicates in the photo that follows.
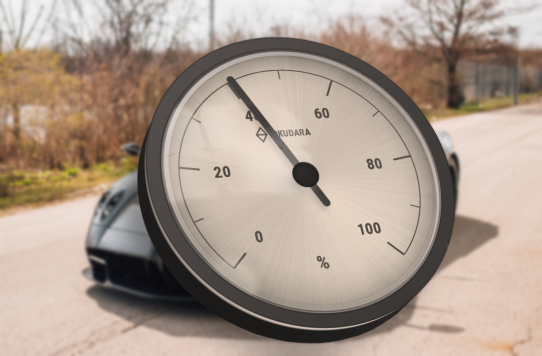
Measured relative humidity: 40 %
